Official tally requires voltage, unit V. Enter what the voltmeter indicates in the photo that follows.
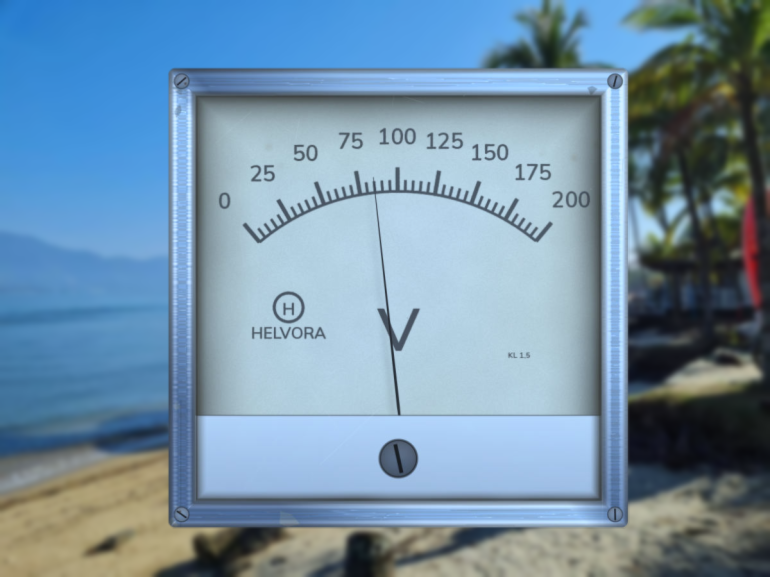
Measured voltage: 85 V
